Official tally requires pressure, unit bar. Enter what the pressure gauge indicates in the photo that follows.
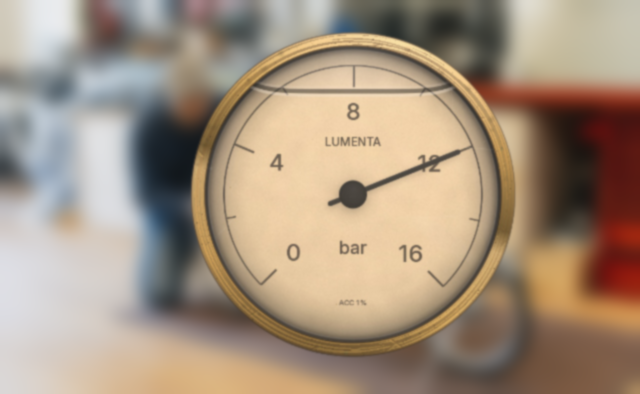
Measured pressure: 12 bar
